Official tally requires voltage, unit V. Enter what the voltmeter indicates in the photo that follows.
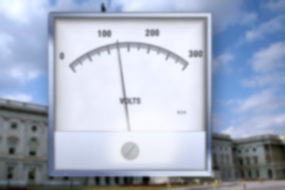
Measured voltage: 125 V
